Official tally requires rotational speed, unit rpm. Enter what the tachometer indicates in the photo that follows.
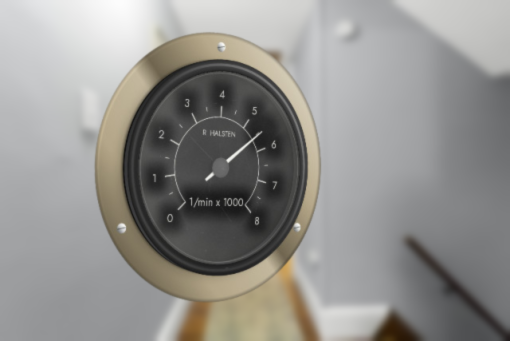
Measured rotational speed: 5500 rpm
